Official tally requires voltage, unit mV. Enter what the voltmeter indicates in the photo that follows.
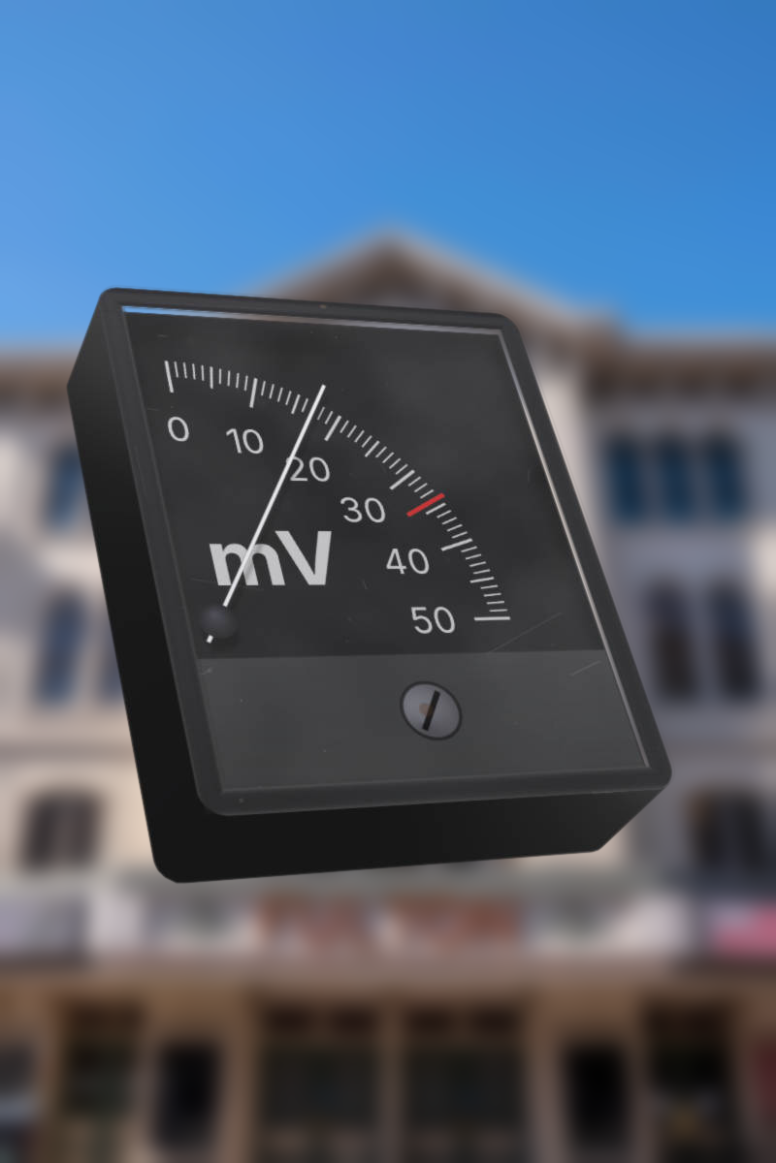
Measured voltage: 17 mV
